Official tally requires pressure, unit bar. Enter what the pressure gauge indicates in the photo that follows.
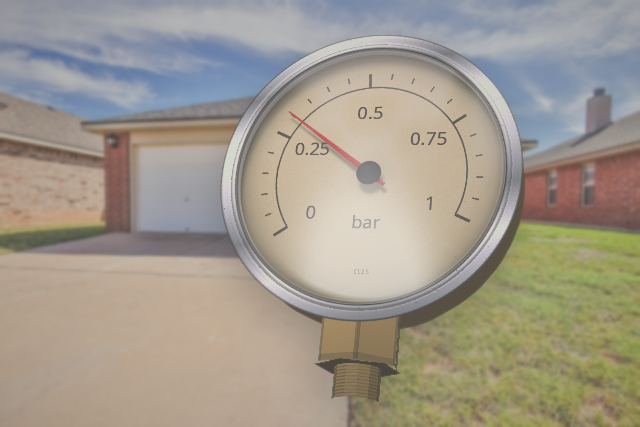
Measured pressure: 0.3 bar
